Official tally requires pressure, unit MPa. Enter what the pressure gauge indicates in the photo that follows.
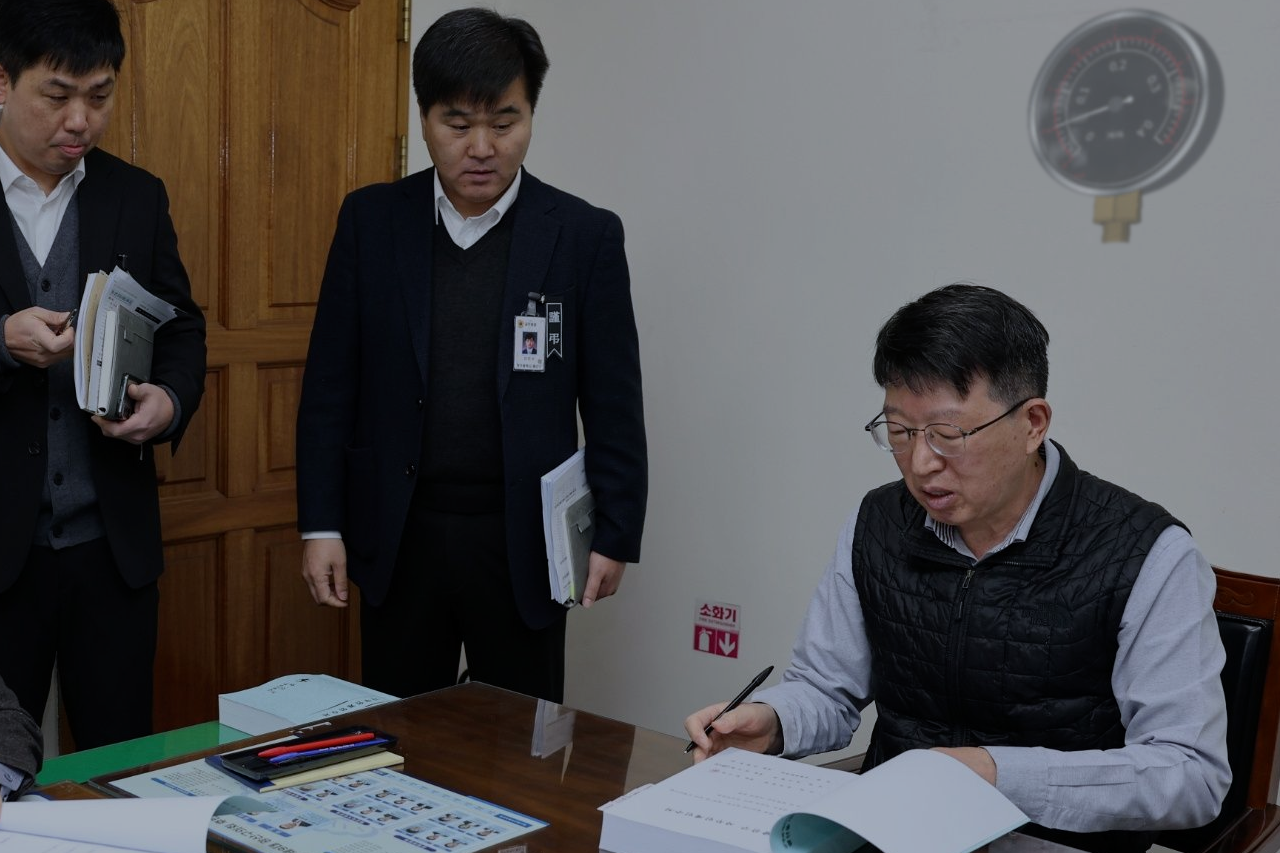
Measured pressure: 0.05 MPa
